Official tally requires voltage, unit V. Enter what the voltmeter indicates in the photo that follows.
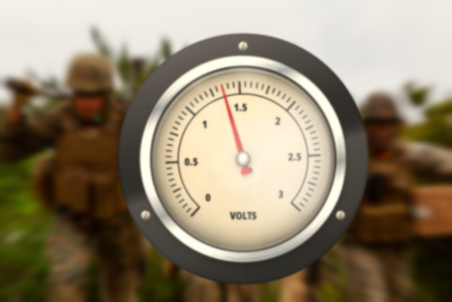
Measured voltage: 1.35 V
